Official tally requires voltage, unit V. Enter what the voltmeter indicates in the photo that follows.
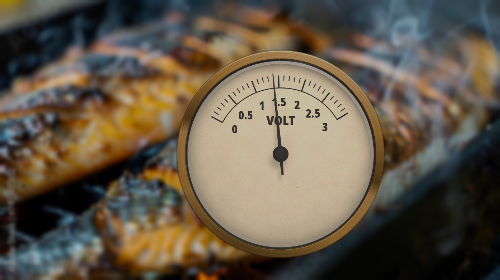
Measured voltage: 1.4 V
